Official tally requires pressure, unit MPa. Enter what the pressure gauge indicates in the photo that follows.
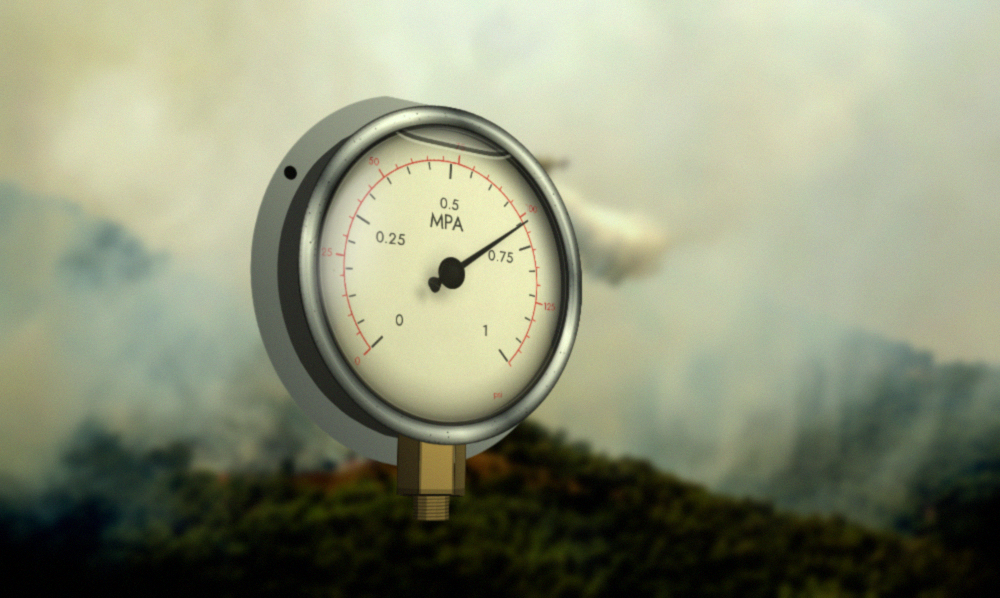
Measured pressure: 0.7 MPa
